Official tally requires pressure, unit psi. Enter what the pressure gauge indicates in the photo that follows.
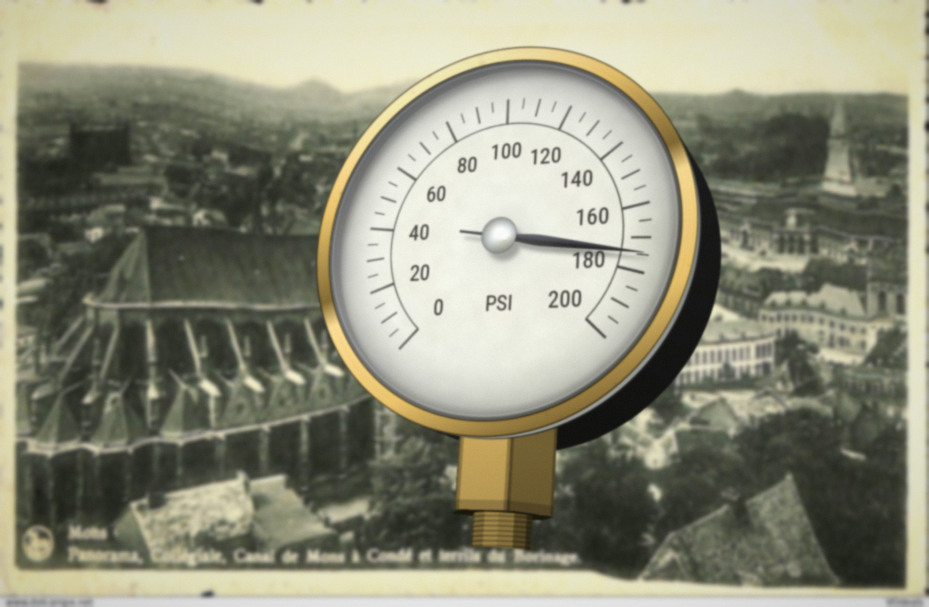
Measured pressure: 175 psi
